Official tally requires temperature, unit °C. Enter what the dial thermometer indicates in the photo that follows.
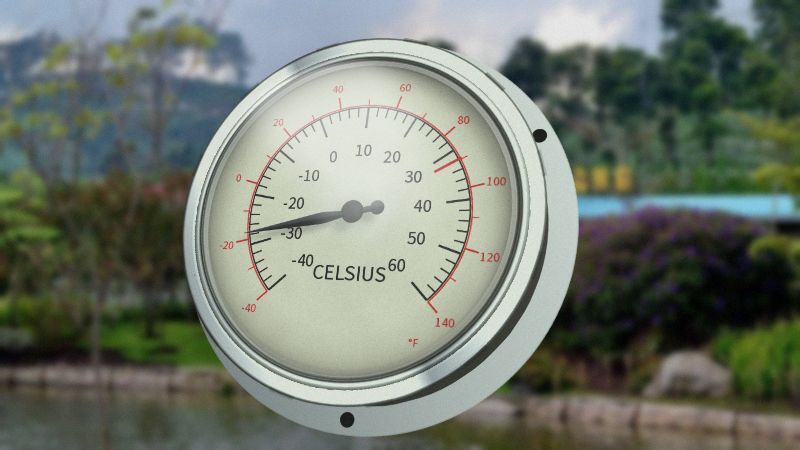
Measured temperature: -28 °C
